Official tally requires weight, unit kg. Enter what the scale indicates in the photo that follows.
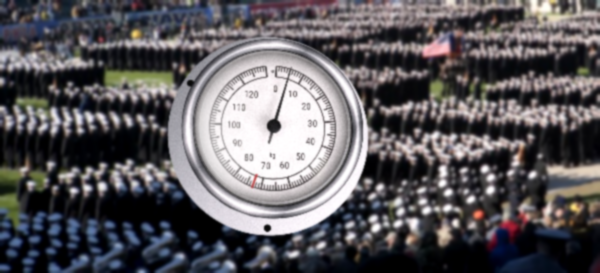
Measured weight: 5 kg
